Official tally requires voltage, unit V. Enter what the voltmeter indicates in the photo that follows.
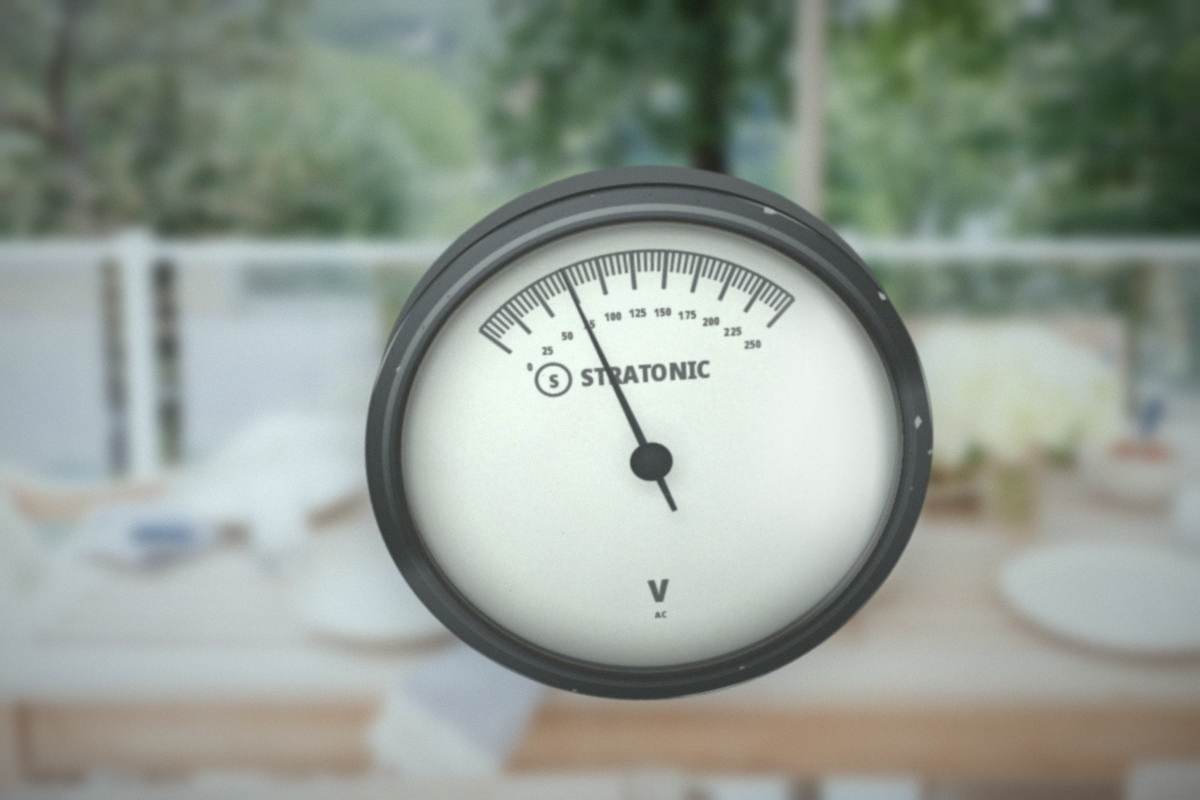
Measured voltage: 75 V
